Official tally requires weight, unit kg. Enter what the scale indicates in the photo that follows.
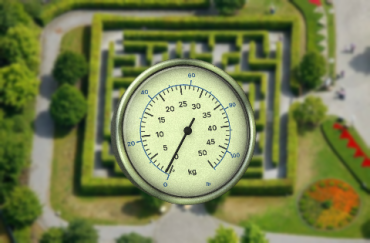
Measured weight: 1 kg
